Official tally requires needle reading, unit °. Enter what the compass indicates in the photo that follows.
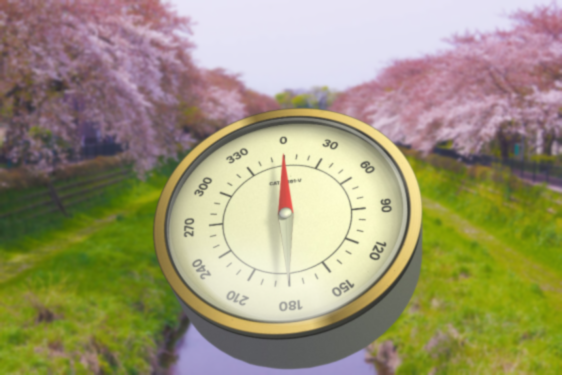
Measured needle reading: 0 °
